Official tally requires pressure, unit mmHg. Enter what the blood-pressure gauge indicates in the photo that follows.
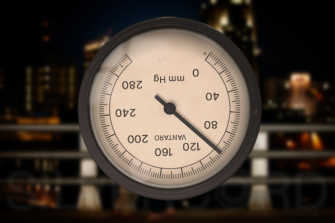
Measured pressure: 100 mmHg
